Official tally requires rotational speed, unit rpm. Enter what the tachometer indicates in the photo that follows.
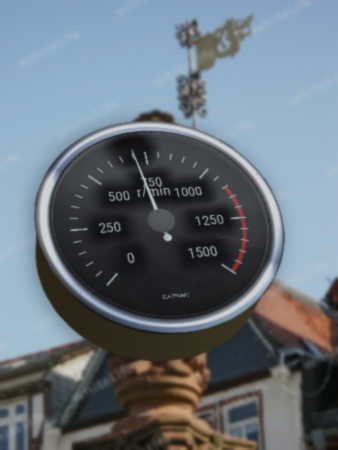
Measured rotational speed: 700 rpm
